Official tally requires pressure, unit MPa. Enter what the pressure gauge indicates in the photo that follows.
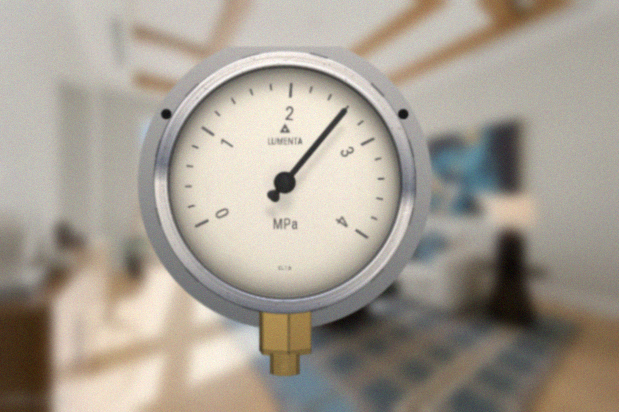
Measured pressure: 2.6 MPa
